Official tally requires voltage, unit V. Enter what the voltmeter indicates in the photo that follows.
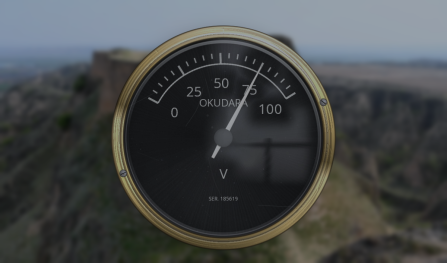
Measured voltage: 75 V
